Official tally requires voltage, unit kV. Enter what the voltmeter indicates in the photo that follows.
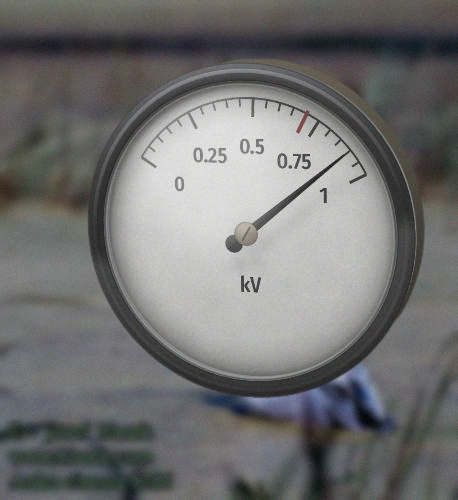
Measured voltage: 0.9 kV
